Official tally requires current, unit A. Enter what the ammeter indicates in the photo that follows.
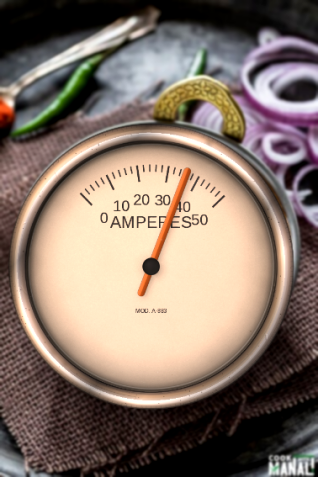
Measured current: 36 A
